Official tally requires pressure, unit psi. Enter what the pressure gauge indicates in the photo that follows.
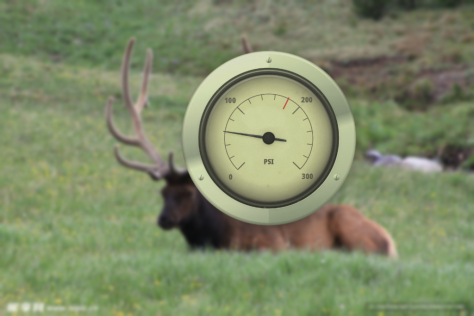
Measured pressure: 60 psi
